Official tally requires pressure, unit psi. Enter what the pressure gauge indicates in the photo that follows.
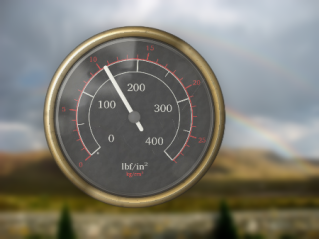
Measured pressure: 150 psi
